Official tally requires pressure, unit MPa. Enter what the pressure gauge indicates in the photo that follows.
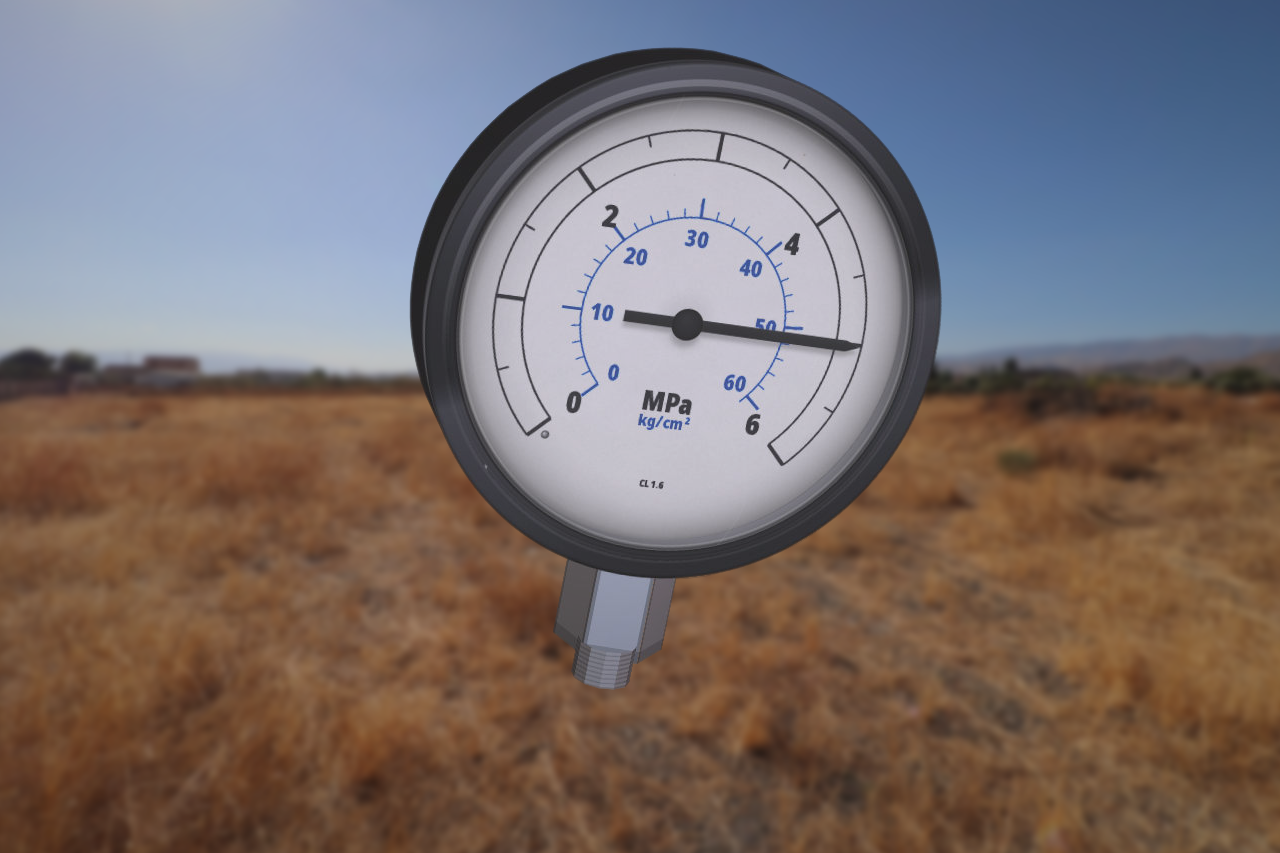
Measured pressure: 5 MPa
